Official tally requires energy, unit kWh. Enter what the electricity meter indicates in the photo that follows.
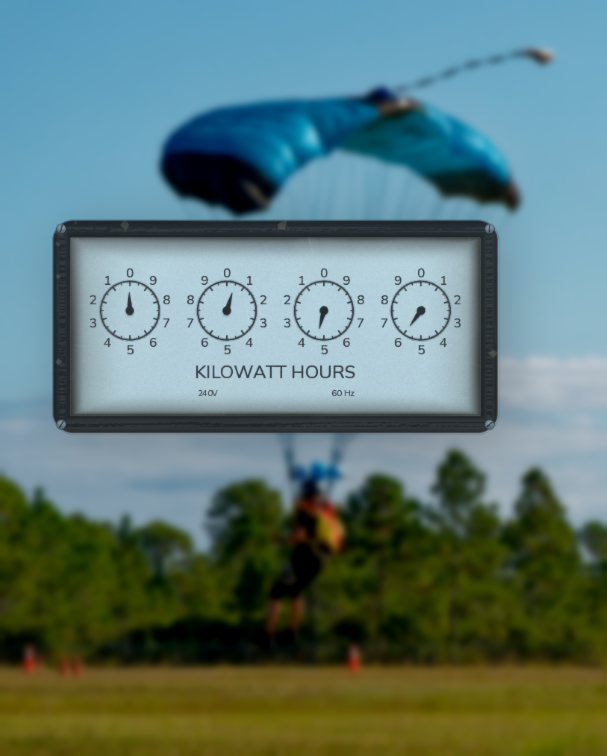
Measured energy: 46 kWh
